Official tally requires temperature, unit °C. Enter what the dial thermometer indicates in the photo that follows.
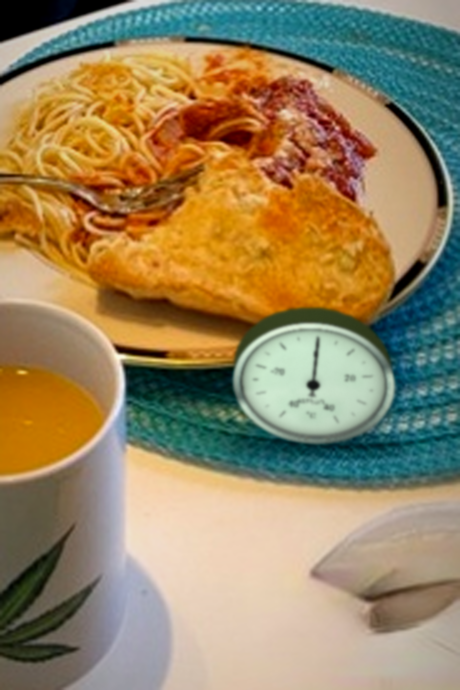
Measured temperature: 0 °C
